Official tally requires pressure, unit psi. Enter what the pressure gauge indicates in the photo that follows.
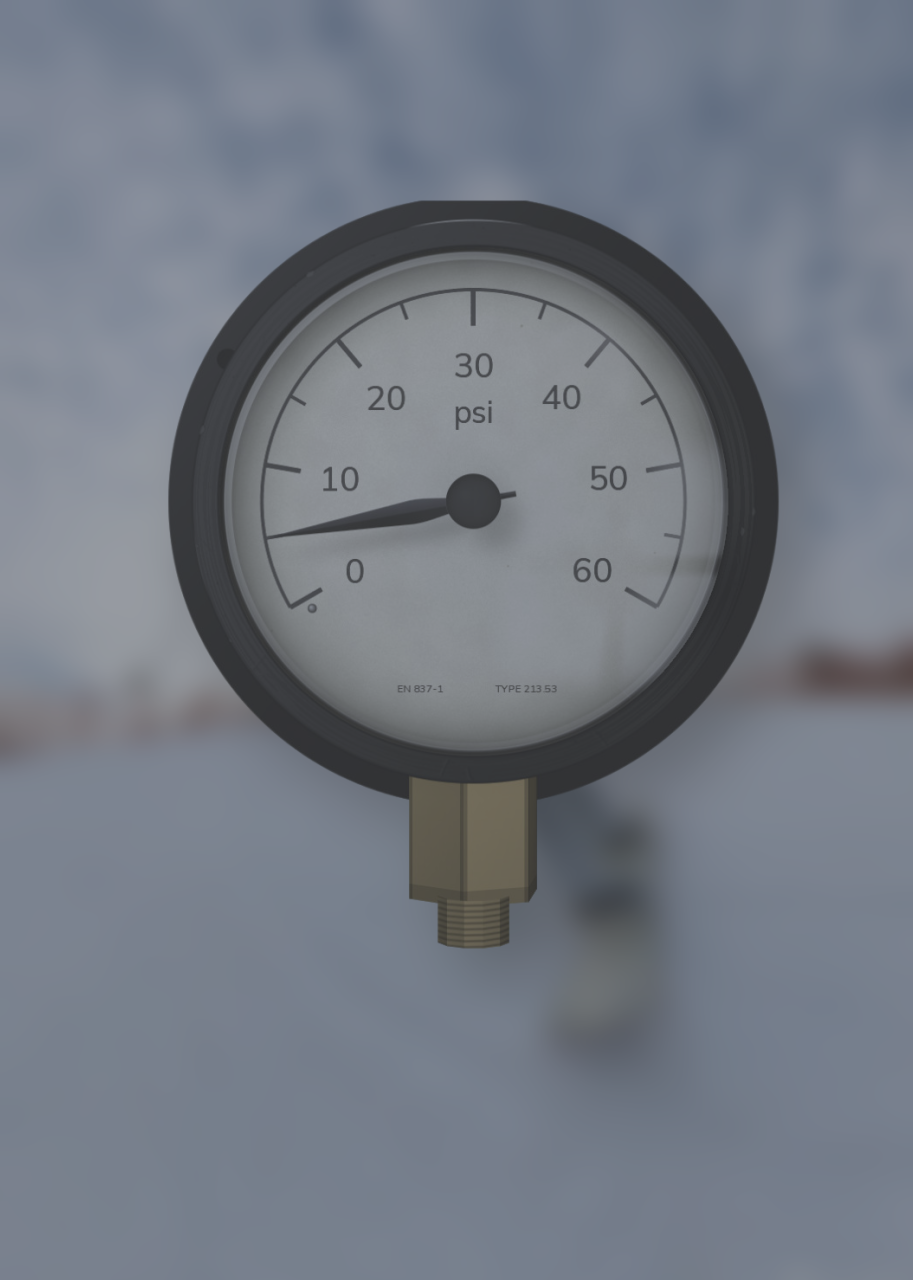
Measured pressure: 5 psi
